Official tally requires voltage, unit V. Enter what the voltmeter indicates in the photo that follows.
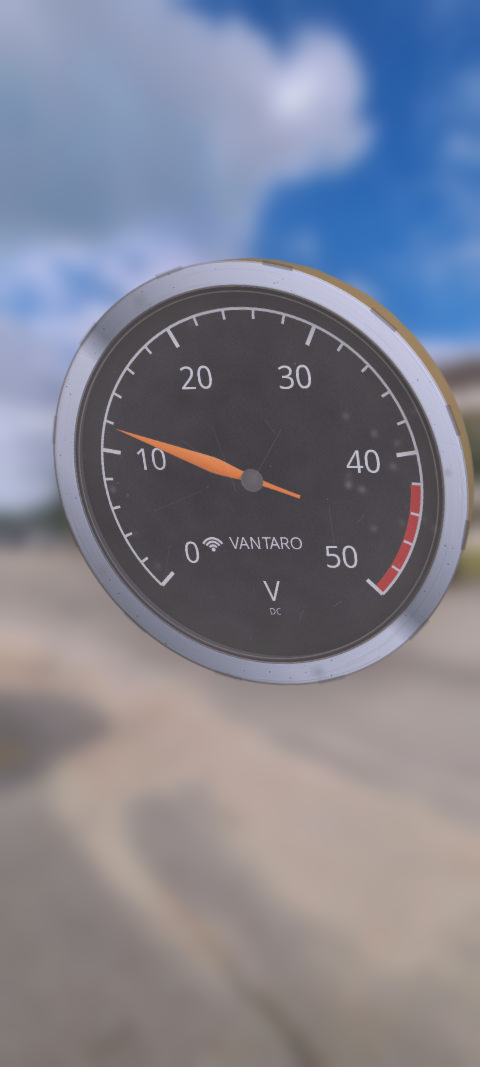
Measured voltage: 12 V
